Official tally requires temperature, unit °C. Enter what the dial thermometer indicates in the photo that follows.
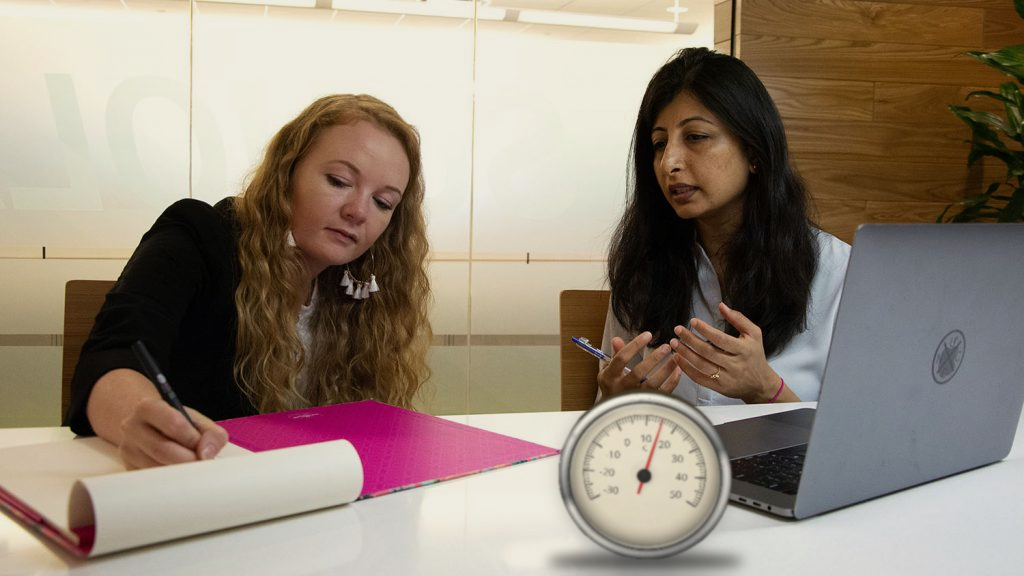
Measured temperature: 15 °C
